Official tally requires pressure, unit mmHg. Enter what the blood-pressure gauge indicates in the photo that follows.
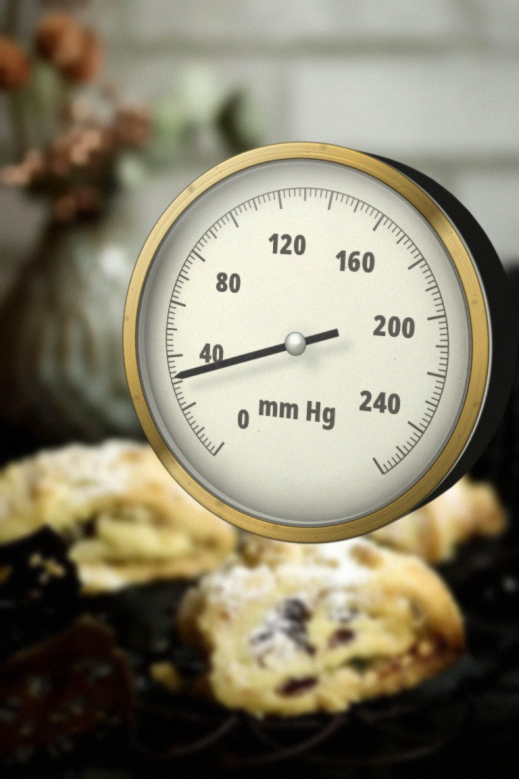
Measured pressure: 32 mmHg
